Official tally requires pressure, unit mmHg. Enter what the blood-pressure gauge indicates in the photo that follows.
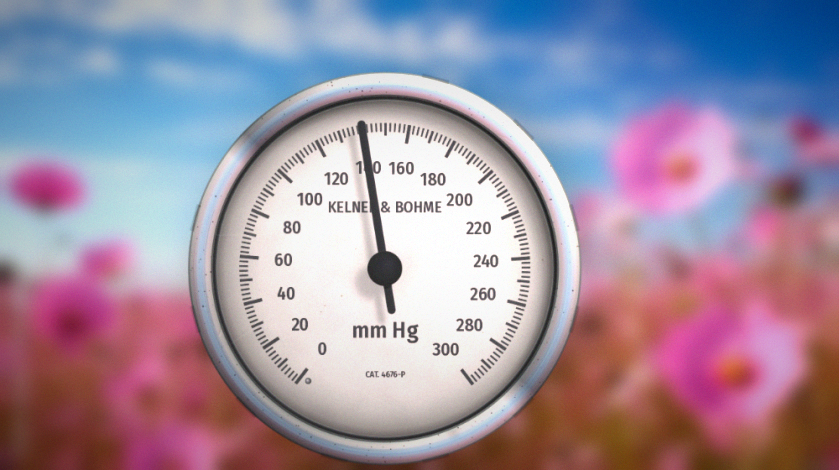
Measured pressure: 140 mmHg
